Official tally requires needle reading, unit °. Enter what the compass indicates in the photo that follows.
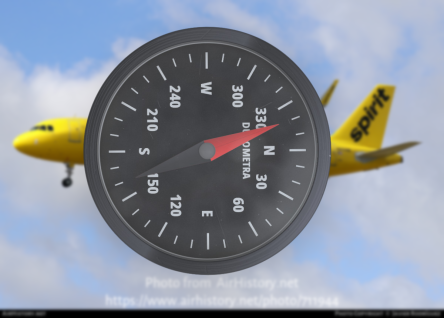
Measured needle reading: 340 °
